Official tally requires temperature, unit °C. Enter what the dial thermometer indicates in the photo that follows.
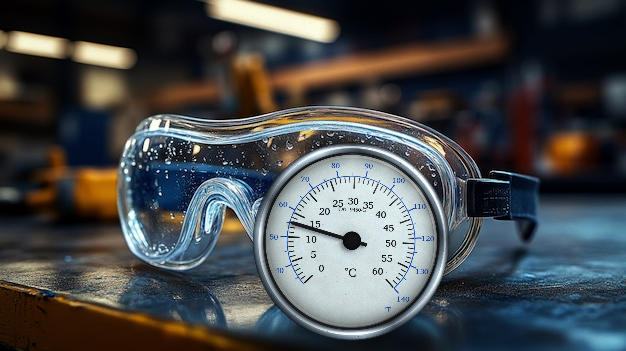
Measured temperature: 13 °C
